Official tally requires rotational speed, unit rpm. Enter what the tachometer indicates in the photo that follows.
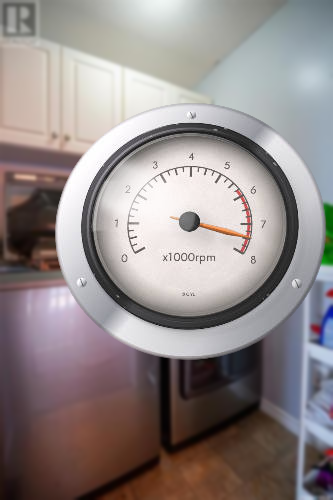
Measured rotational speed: 7500 rpm
